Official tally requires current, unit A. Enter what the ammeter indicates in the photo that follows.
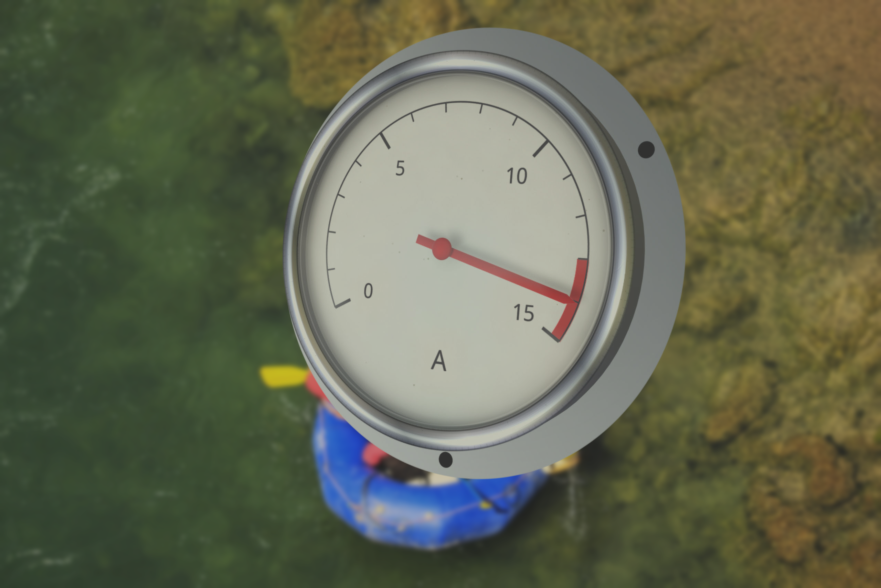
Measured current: 14 A
